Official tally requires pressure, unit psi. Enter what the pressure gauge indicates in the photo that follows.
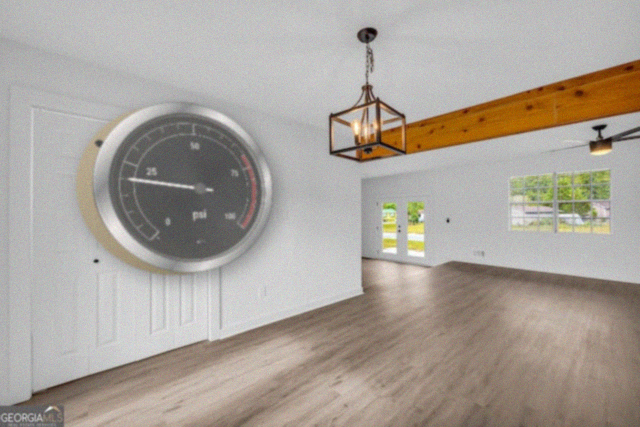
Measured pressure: 20 psi
